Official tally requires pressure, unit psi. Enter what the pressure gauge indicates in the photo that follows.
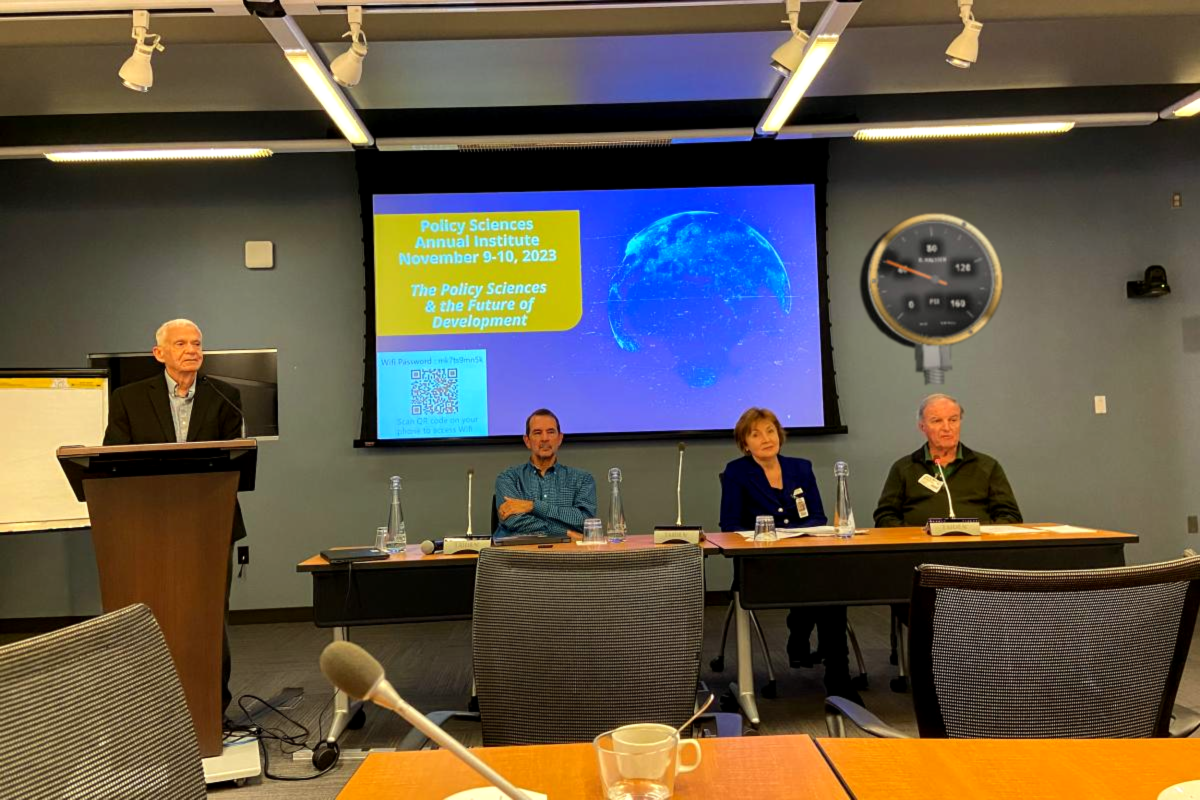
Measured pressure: 40 psi
